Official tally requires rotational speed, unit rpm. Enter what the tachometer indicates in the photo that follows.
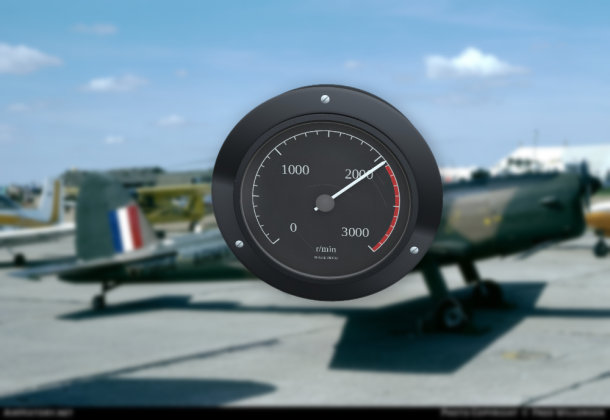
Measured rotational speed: 2050 rpm
